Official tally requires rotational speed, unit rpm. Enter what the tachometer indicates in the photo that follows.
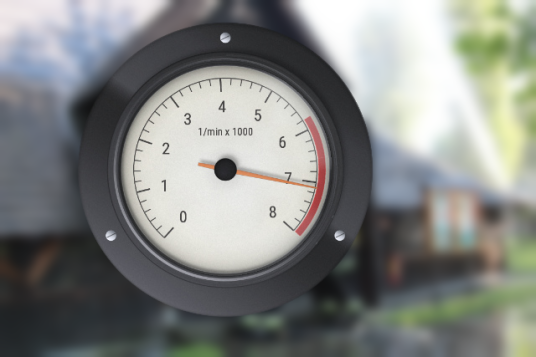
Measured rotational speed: 7100 rpm
